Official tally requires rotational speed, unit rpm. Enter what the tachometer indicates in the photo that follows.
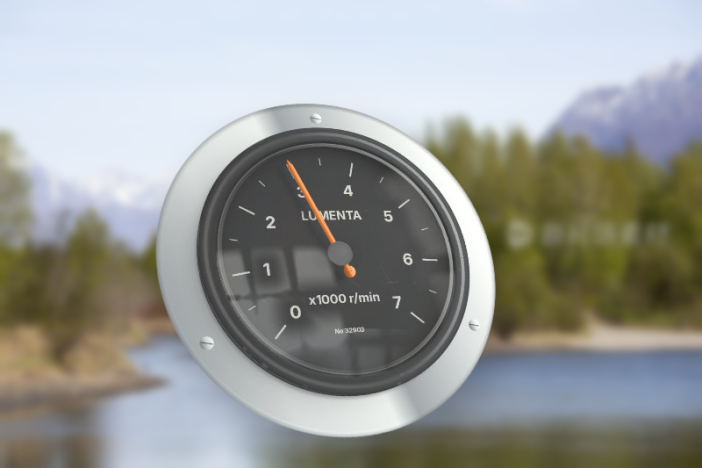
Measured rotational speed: 3000 rpm
